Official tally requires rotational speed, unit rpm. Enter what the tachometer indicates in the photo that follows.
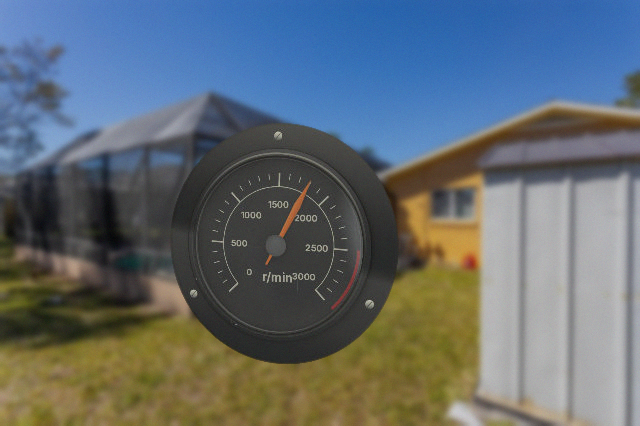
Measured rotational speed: 1800 rpm
